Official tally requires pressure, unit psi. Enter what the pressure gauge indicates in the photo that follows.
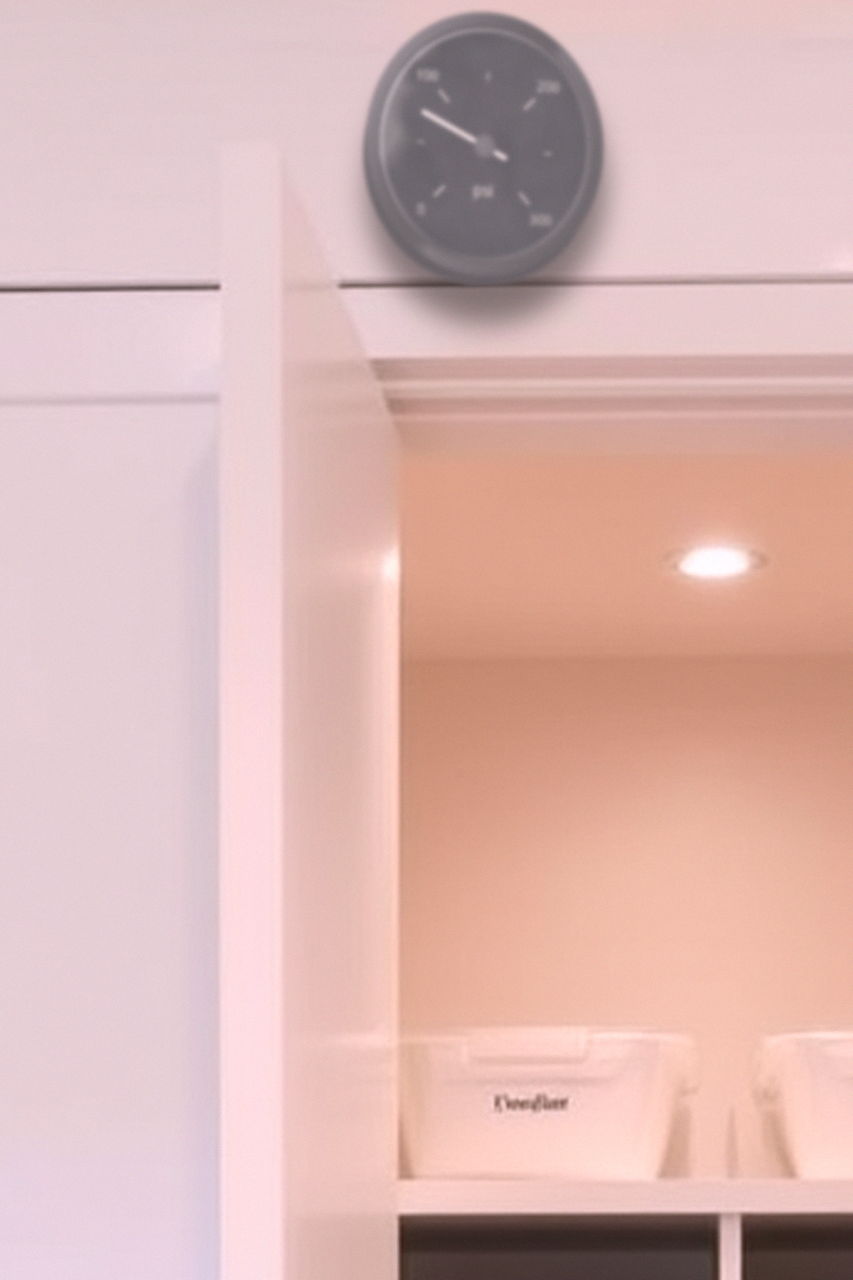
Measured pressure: 75 psi
